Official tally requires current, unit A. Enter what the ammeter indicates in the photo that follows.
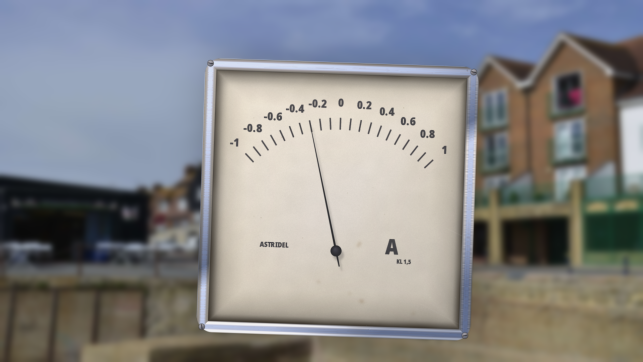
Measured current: -0.3 A
